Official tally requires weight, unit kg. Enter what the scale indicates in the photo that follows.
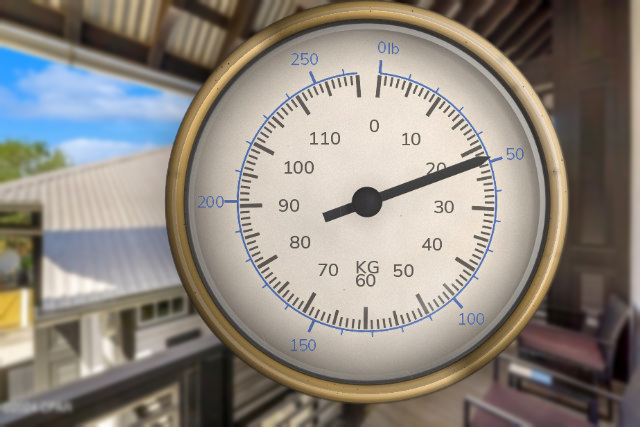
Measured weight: 22 kg
